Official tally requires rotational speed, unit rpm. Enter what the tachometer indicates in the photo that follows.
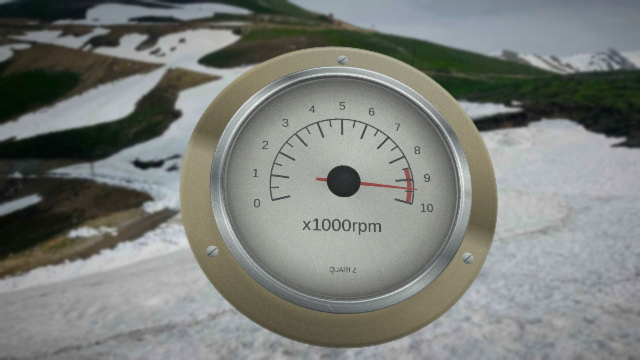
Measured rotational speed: 9500 rpm
